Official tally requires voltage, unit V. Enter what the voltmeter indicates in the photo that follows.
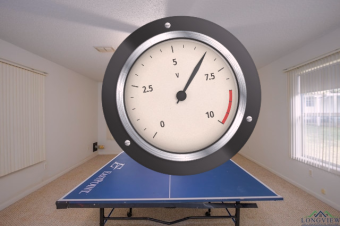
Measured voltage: 6.5 V
